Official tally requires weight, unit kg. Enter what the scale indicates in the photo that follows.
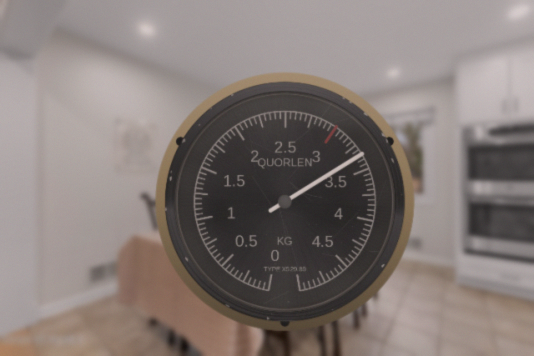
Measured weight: 3.35 kg
